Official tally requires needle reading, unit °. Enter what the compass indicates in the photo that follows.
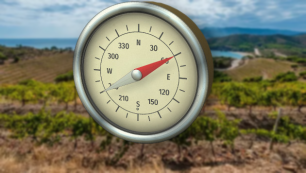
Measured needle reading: 60 °
